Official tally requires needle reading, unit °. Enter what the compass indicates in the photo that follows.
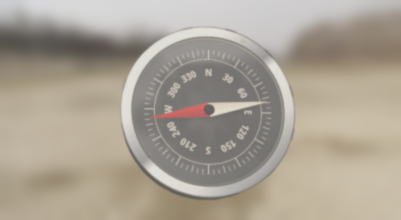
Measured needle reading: 260 °
